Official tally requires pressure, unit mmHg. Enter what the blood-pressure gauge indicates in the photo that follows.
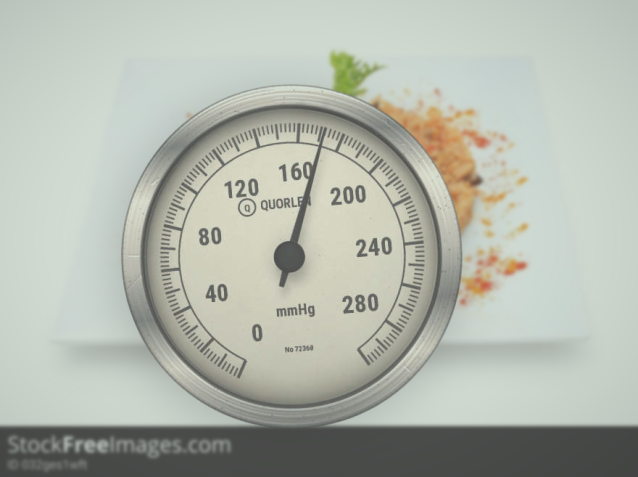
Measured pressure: 172 mmHg
